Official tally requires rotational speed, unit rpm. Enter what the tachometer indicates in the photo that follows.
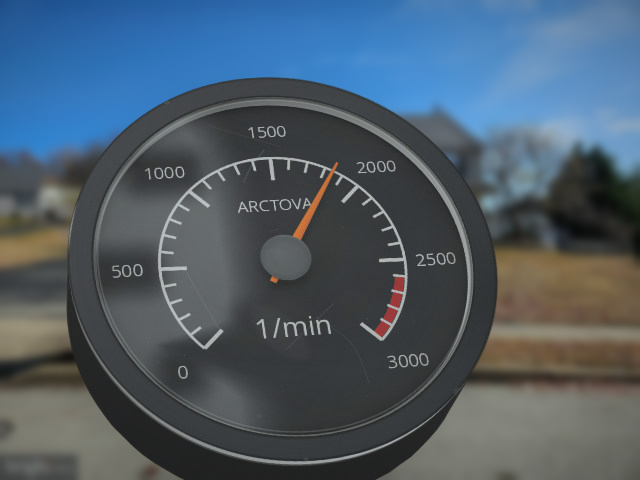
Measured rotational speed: 1850 rpm
